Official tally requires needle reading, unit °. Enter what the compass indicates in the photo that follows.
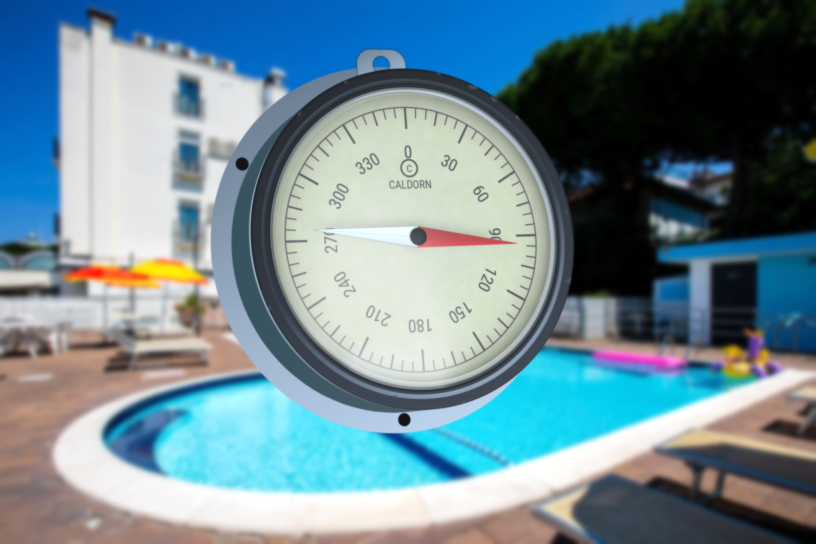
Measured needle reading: 95 °
